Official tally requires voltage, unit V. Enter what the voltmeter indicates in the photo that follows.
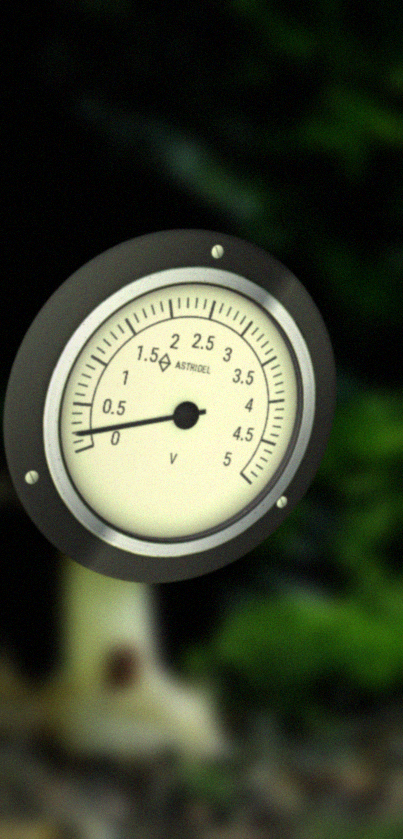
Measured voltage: 0.2 V
